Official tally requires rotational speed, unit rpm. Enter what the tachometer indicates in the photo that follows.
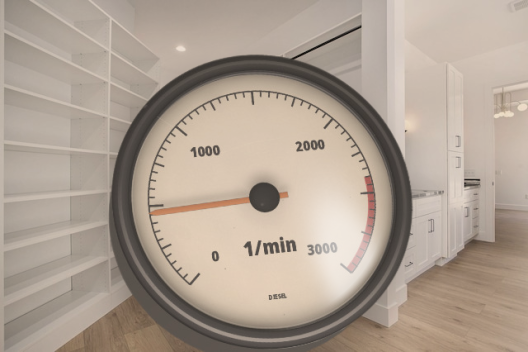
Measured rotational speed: 450 rpm
